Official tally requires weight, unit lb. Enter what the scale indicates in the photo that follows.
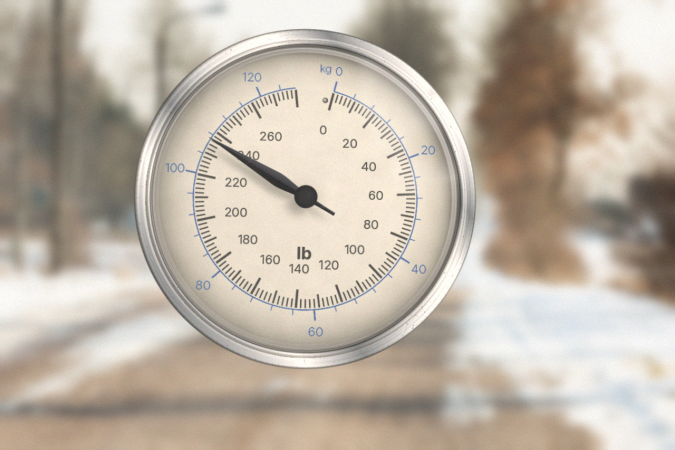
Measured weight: 236 lb
